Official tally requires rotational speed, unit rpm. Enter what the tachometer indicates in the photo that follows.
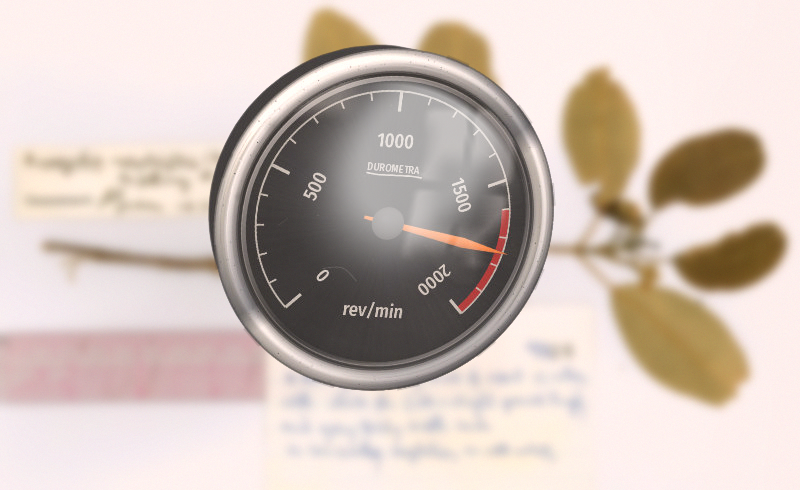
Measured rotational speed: 1750 rpm
